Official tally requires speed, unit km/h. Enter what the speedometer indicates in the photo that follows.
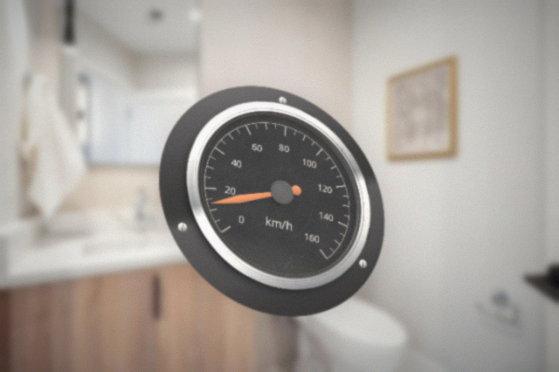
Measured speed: 12.5 km/h
